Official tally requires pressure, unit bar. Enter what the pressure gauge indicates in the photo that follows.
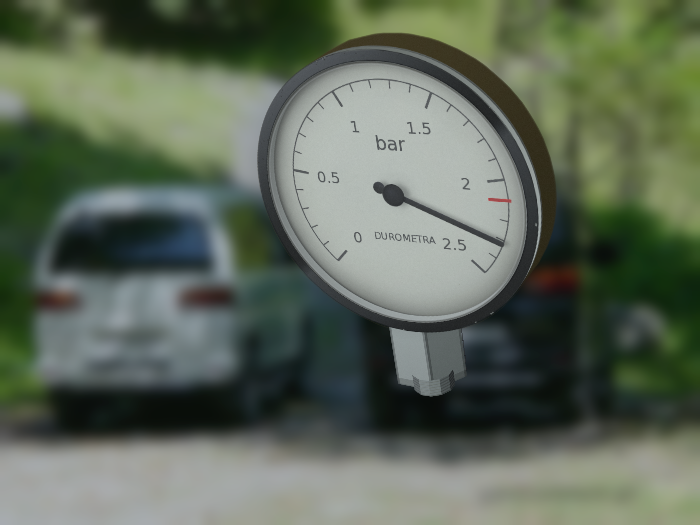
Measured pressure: 2.3 bar
